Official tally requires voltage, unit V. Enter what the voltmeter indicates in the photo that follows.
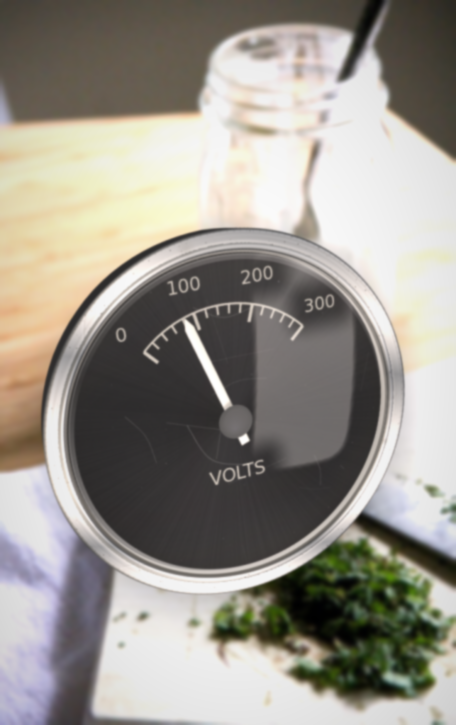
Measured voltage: 80 V
